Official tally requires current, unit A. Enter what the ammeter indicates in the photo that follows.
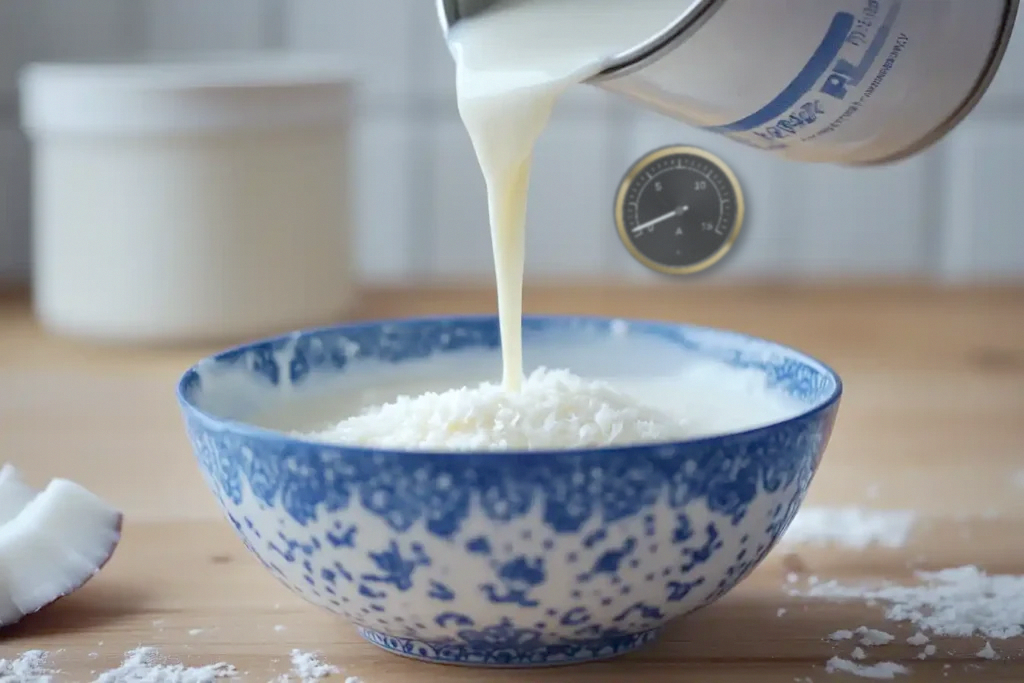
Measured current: 0.5 A
